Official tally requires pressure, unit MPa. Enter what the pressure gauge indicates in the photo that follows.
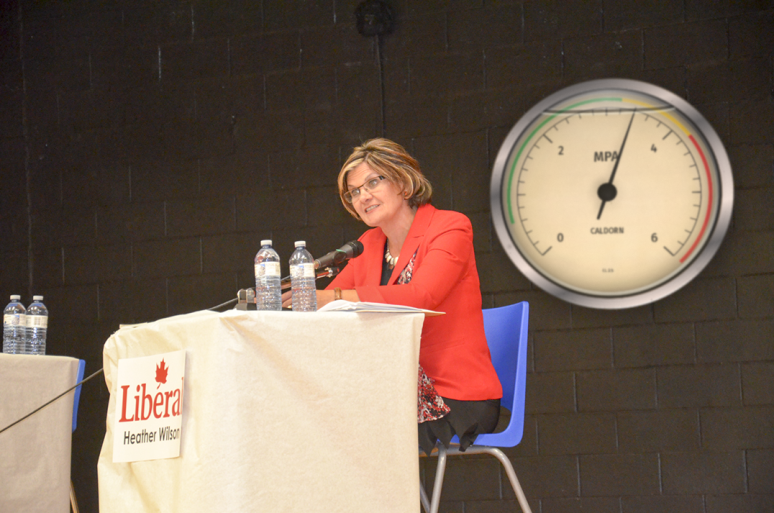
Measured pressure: 3.4 MPa
